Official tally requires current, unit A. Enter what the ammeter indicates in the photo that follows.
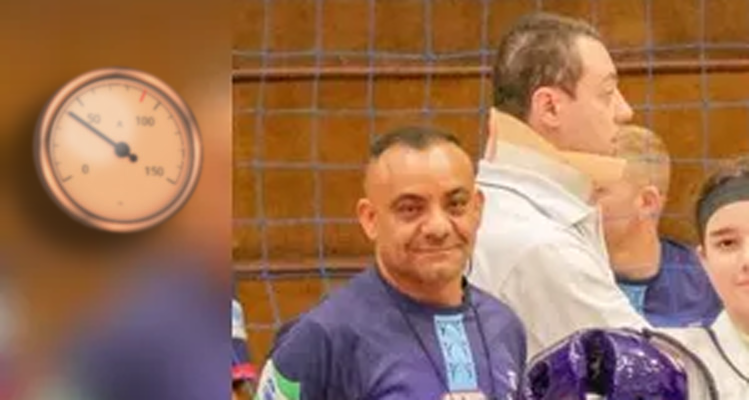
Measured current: 40 A
